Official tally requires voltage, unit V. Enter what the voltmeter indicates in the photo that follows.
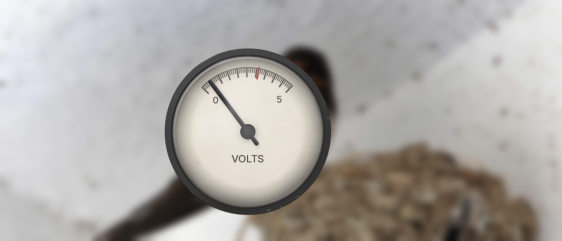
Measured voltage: 0.5 V
